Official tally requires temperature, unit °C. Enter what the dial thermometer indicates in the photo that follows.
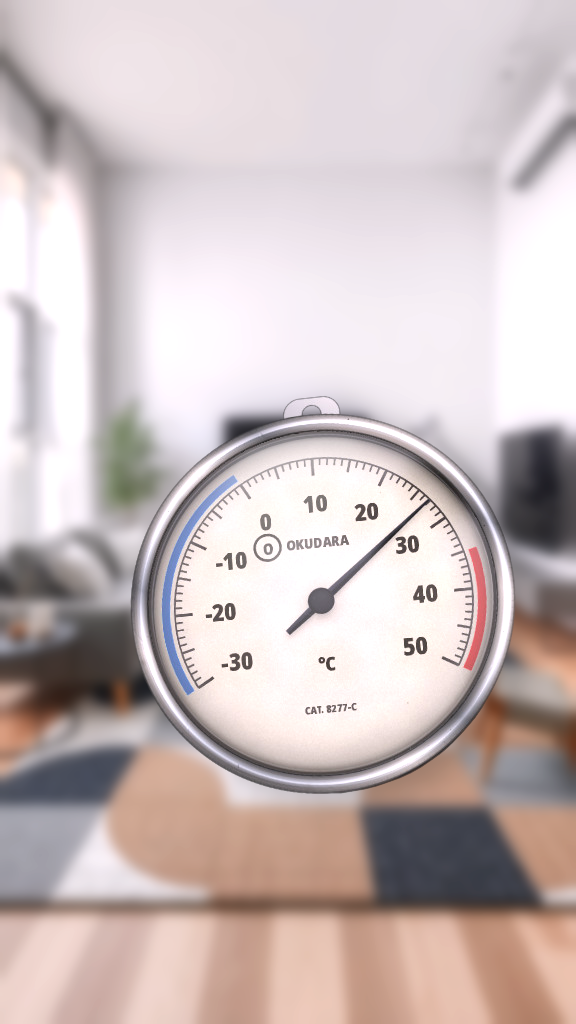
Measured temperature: 27 °C
